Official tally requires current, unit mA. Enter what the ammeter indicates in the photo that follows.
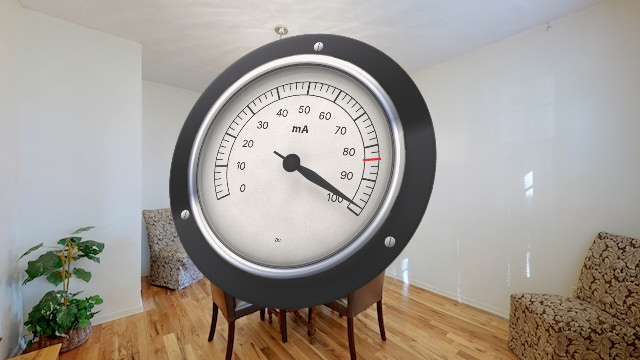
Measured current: 98 mA
